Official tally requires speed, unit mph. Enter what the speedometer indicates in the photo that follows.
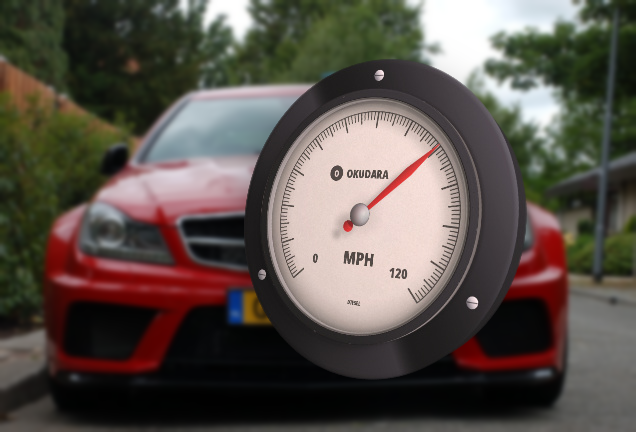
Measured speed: 80 mph
